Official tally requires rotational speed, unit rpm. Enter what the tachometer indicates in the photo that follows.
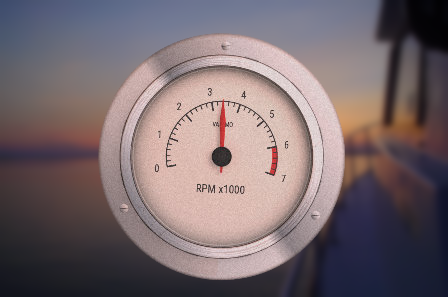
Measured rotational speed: 3400 rpm
